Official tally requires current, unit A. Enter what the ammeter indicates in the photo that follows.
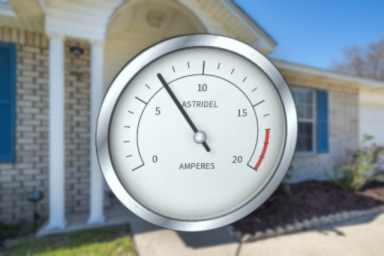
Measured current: 7 A
